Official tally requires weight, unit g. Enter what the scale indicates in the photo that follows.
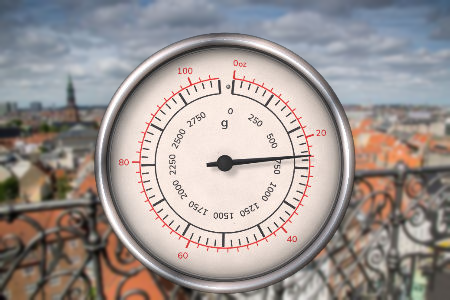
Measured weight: 675 g
